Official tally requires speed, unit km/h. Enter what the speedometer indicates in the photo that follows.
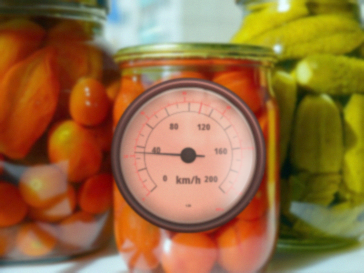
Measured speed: 35 km/h
